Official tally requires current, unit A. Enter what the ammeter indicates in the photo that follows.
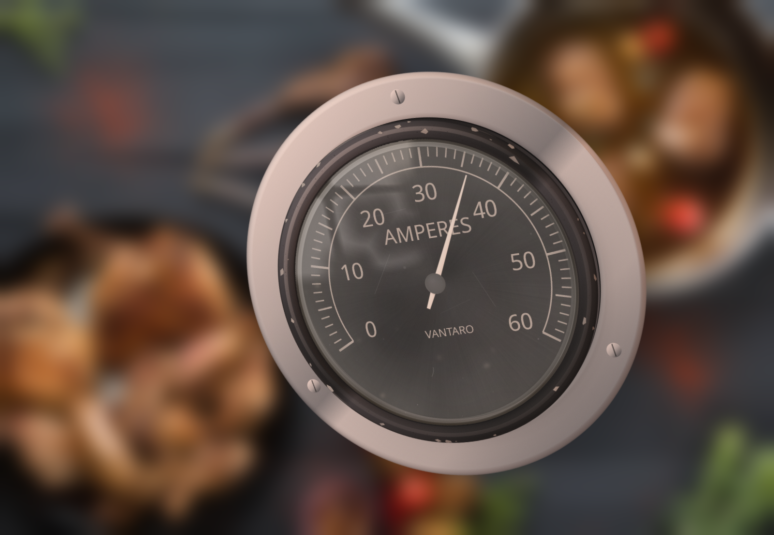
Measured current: 36 A
